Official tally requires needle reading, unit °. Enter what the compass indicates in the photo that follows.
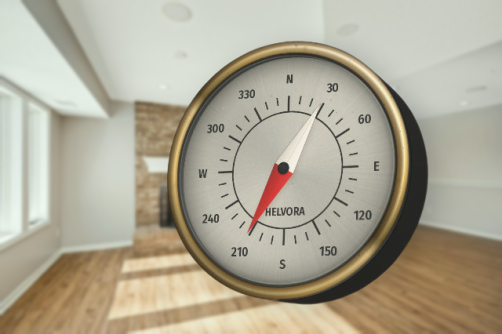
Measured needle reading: 210 °
